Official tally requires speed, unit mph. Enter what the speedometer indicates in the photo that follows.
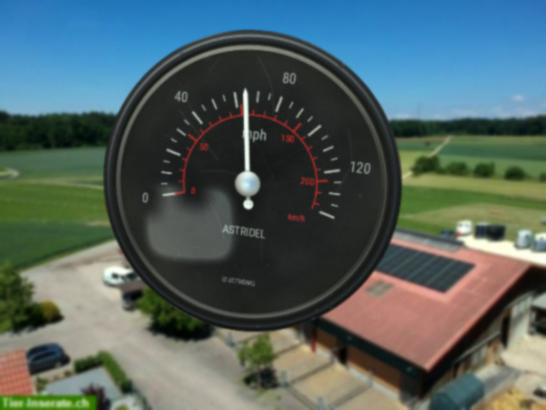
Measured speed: 65 mph
